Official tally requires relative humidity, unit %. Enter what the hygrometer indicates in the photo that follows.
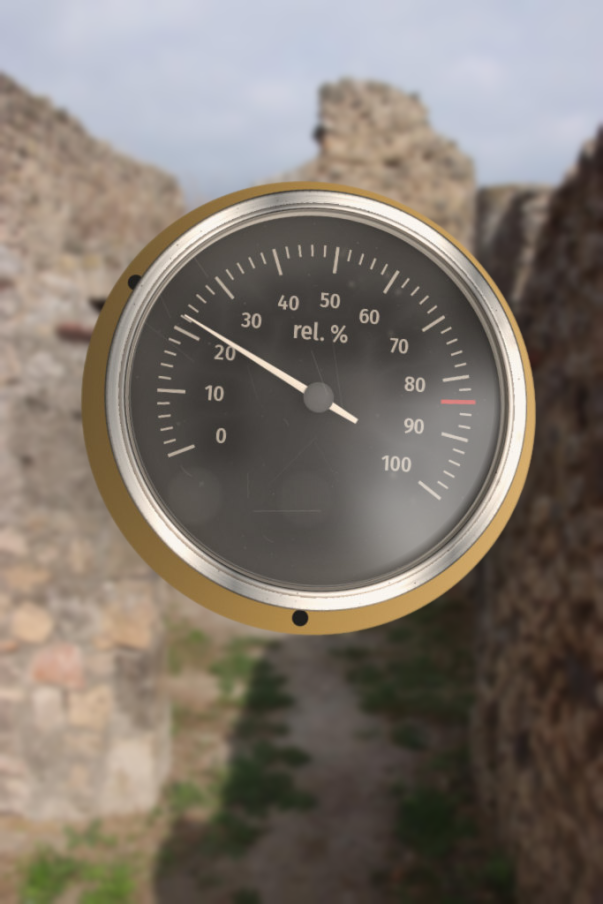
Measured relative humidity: 22 %
